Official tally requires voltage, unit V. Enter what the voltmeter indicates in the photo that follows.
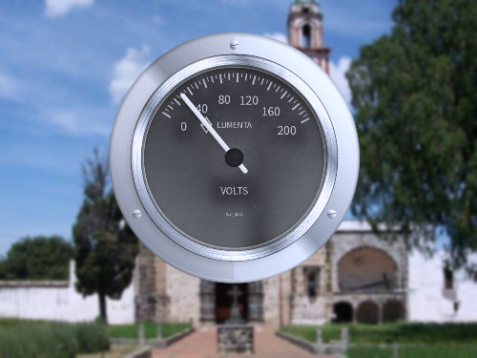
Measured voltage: 30 V
